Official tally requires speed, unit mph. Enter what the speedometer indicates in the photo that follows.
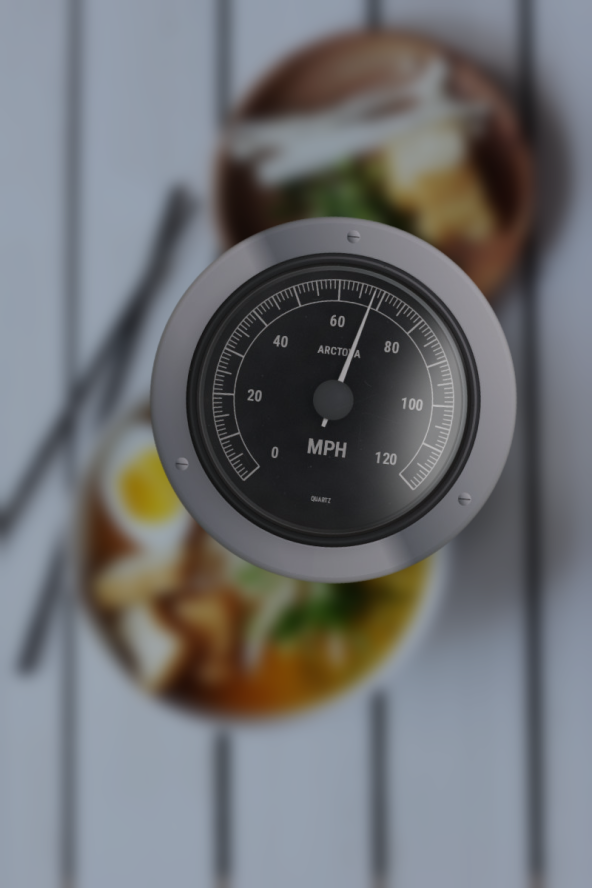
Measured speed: 68 mph
